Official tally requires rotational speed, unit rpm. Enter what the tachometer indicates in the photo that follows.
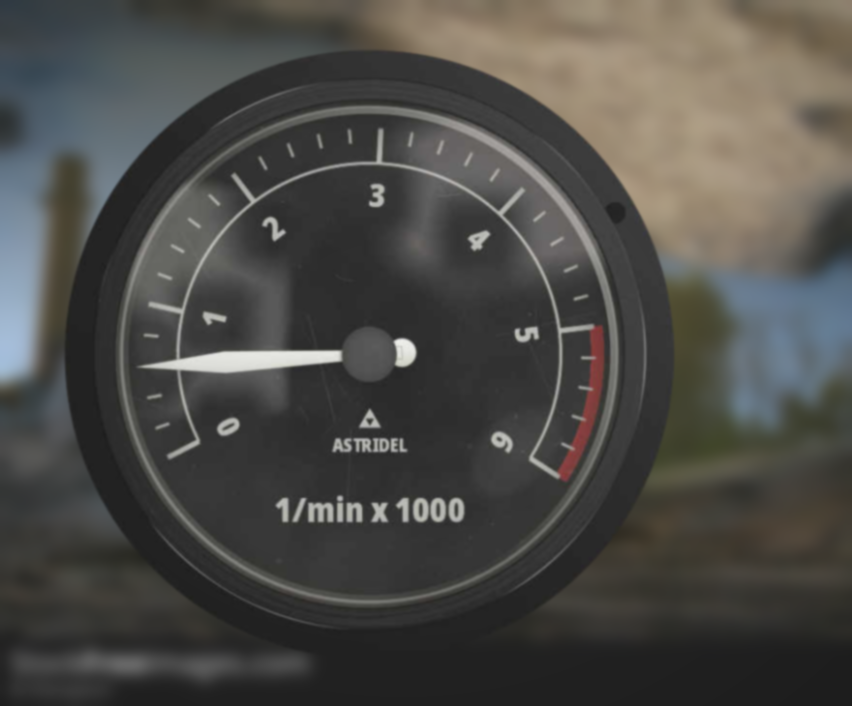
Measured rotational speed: 600 rpm
